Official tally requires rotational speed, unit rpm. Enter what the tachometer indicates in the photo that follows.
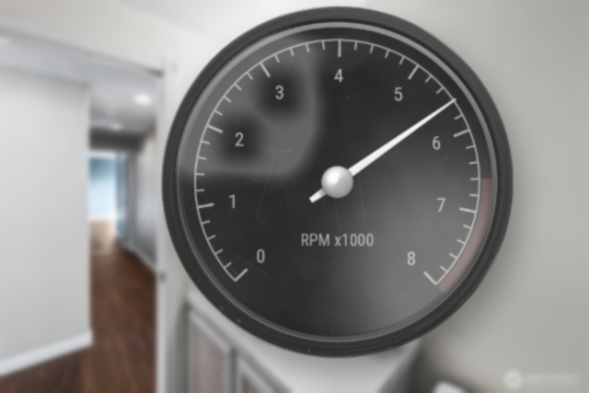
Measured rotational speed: 5600 rpm
